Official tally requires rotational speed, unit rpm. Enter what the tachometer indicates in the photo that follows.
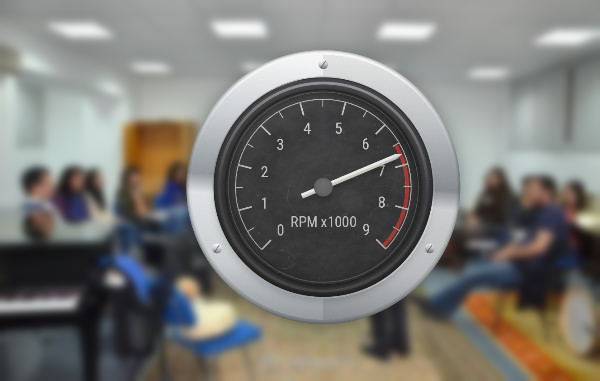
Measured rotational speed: 6750 rpm
